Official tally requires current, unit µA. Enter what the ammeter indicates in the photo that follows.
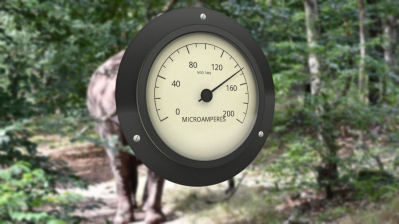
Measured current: 145 µA
